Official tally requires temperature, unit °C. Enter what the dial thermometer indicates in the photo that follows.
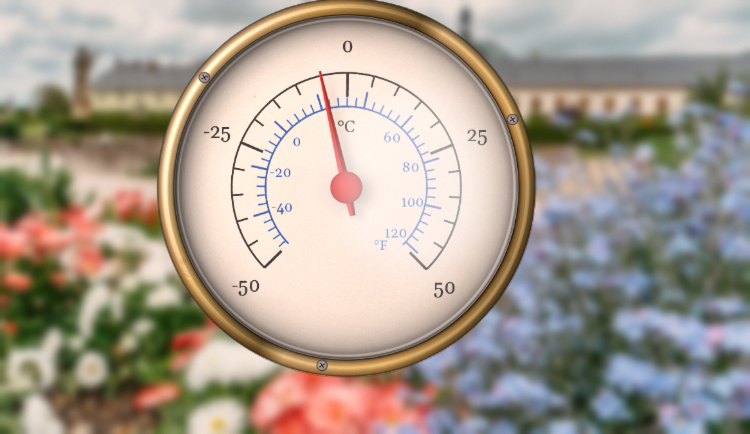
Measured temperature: -5 °C
